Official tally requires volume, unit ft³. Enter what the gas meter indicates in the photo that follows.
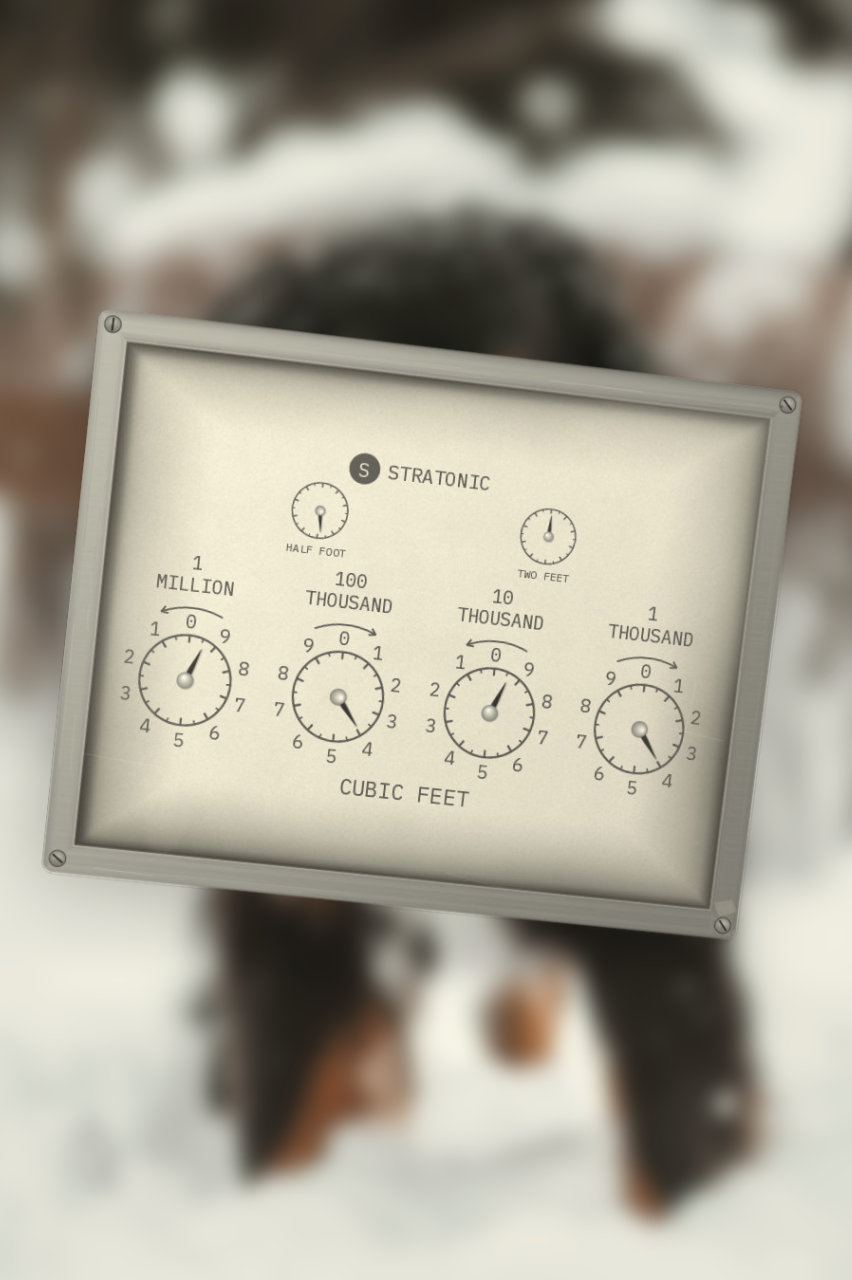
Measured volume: 939400 ft³
